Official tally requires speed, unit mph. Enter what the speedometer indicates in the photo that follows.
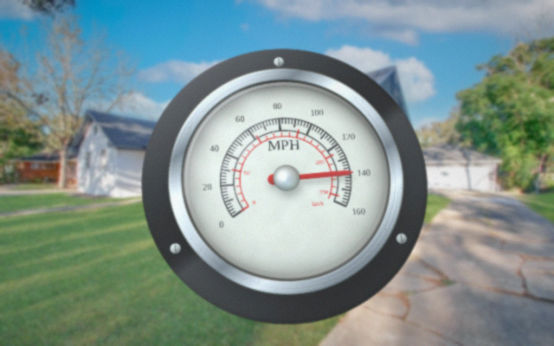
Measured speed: 140 mph
